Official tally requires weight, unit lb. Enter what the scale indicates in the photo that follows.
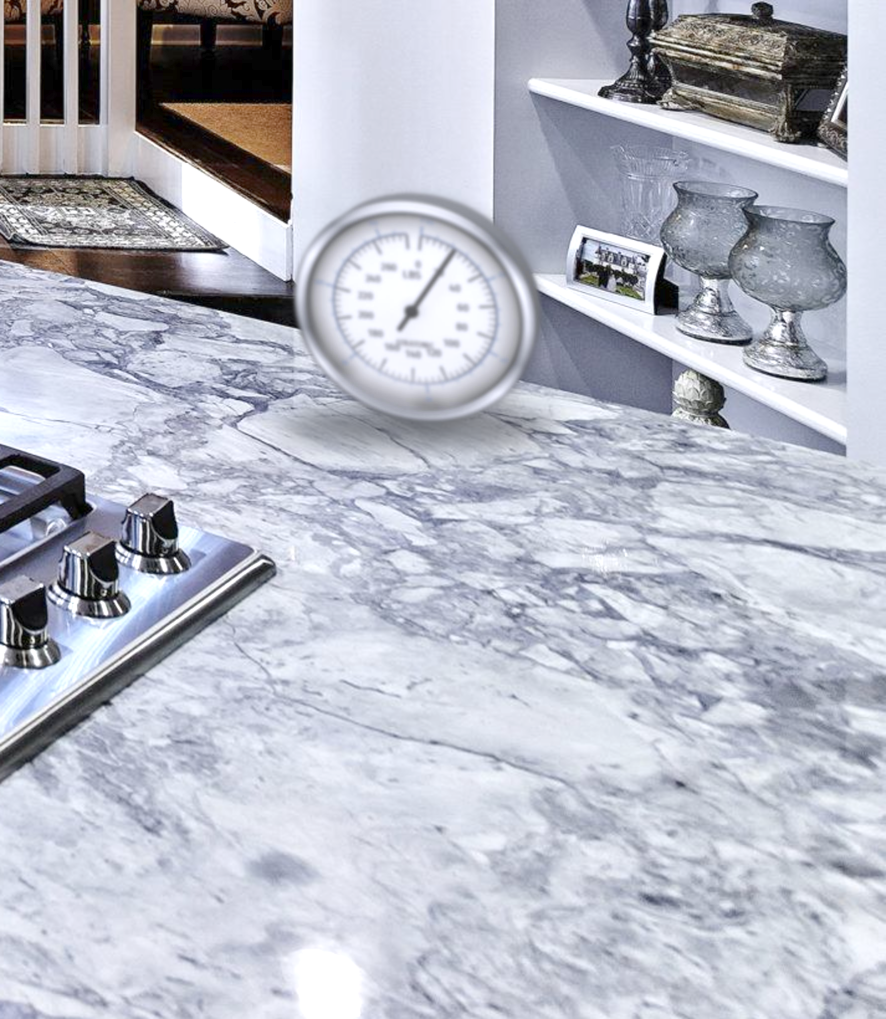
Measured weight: 20 lb
